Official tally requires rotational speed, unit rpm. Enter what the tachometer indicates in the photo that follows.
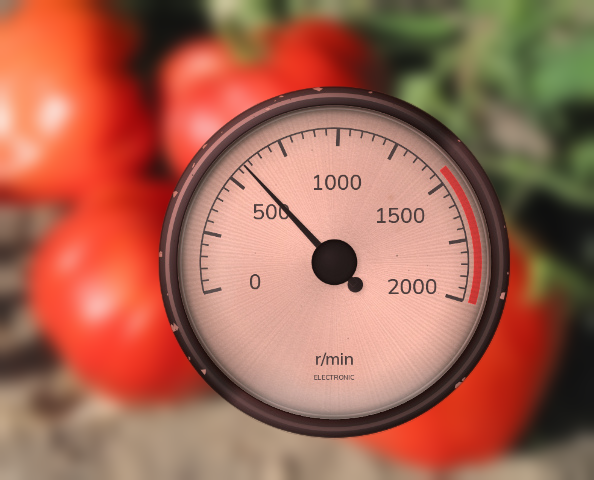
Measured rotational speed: 575 rpm
